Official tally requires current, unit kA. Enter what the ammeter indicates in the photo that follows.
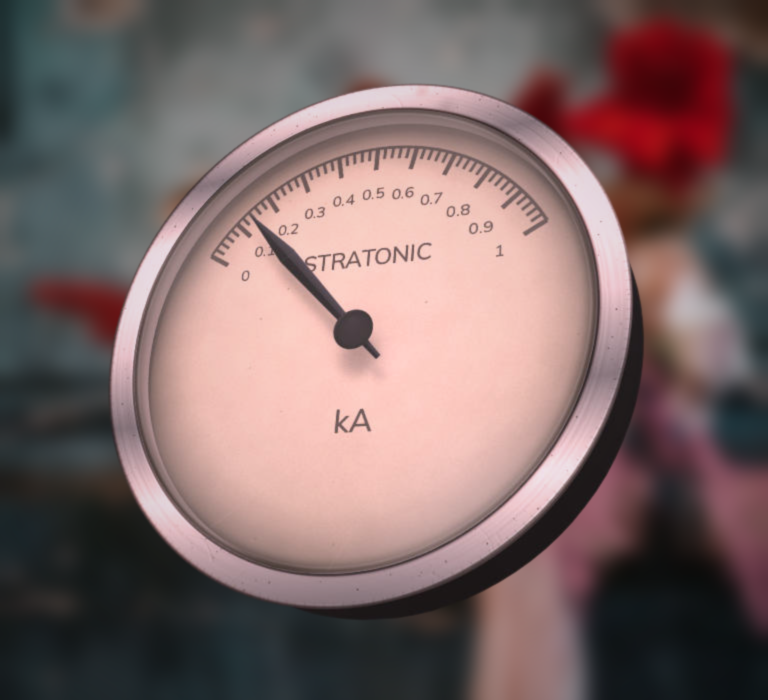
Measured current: 0.14 kA
